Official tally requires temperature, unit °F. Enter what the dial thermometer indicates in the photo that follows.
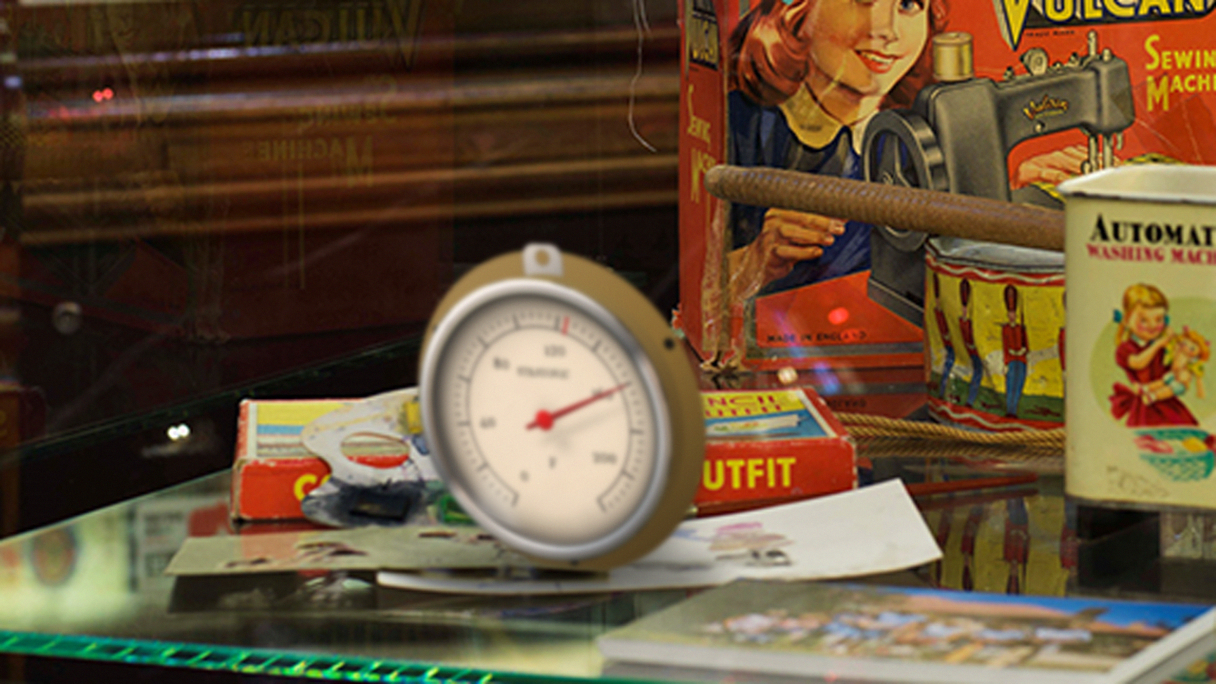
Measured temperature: 160 °F
